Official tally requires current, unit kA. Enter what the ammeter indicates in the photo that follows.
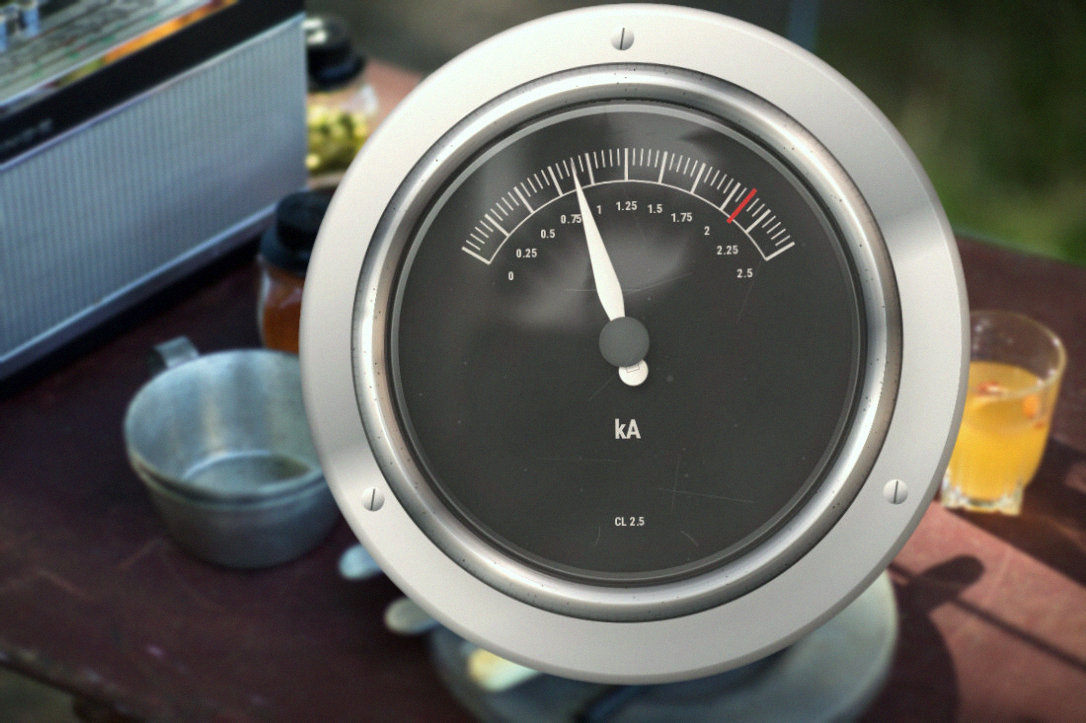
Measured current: 0.9 kA
